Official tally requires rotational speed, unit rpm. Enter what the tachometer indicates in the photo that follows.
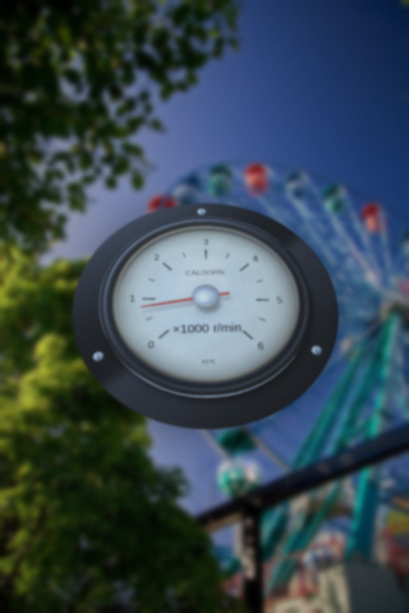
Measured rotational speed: 750 rpm
